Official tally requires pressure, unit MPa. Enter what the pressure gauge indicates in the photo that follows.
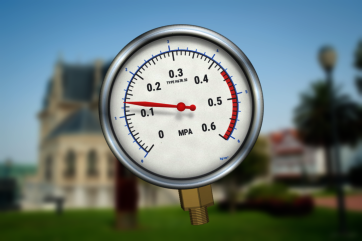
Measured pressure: 0.13 MPa
